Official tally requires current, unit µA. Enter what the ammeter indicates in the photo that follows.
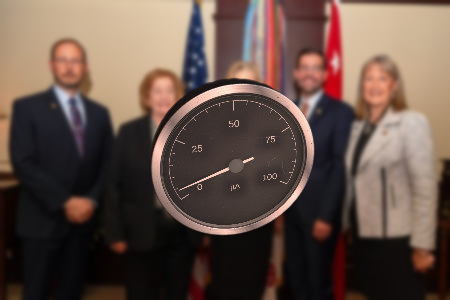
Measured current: 5 µA
